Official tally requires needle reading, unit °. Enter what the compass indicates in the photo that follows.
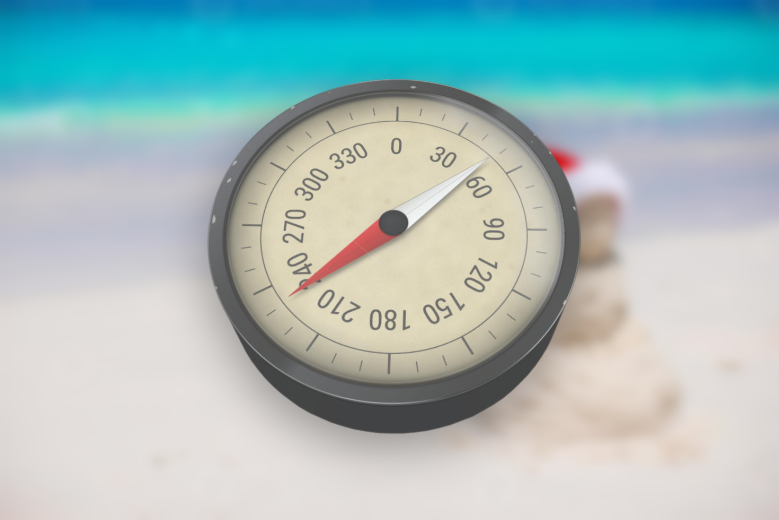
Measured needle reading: 230 °
